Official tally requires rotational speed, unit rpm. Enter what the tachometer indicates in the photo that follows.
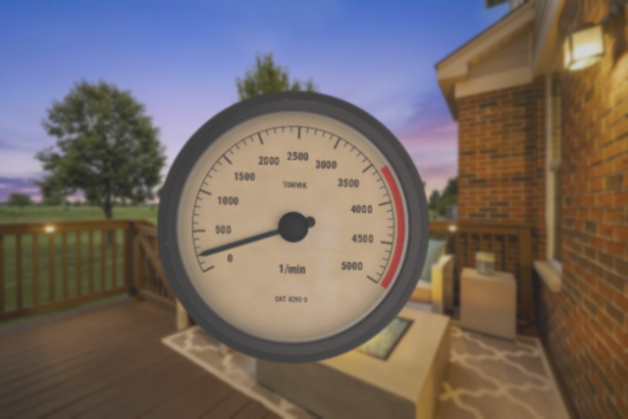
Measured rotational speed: 200 rpm
